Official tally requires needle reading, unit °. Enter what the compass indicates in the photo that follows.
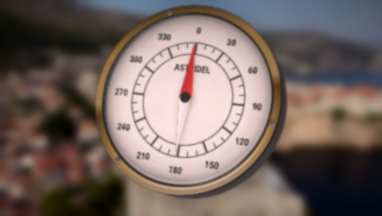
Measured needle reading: 0 °
